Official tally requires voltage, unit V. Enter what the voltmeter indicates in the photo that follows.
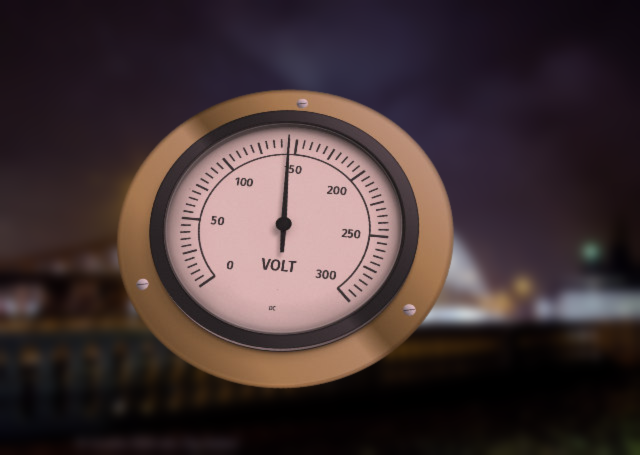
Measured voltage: 145 V
